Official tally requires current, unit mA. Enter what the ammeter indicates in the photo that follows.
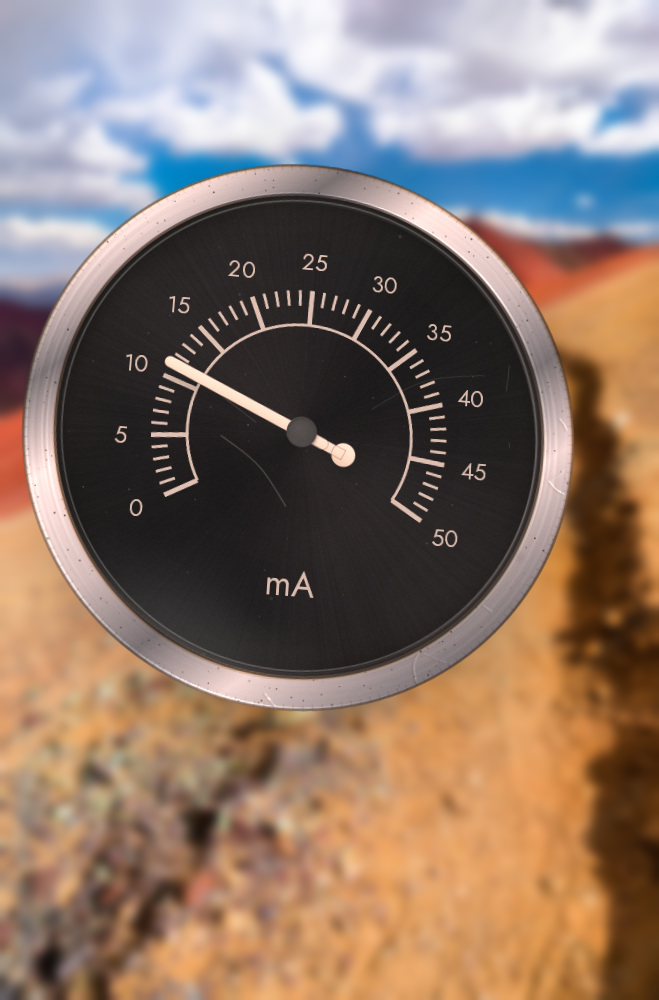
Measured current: 11 mA
